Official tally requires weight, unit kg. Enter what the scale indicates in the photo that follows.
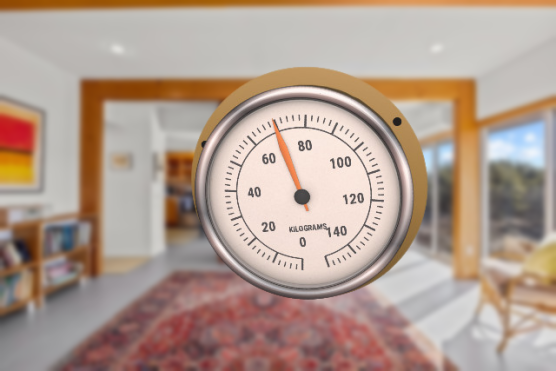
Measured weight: 70 kg
